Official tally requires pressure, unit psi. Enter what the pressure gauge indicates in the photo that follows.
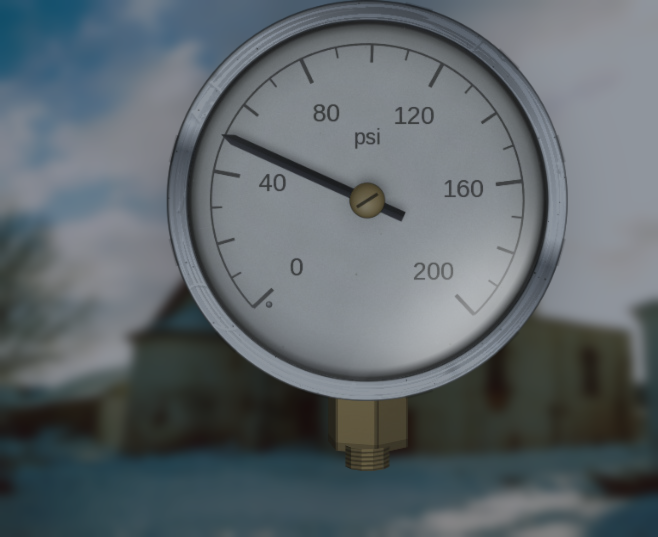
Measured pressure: 50 psi
